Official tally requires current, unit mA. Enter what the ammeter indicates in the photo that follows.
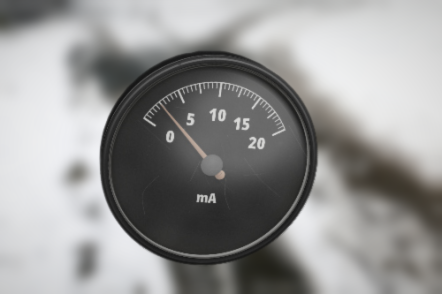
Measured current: 2.5 mA
